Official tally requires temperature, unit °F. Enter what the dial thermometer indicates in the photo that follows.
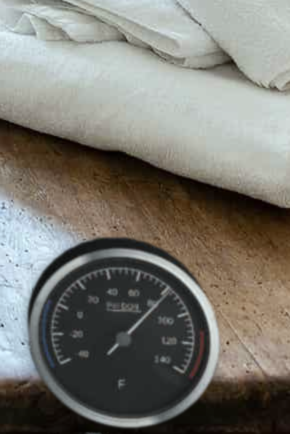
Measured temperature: 80 °F
